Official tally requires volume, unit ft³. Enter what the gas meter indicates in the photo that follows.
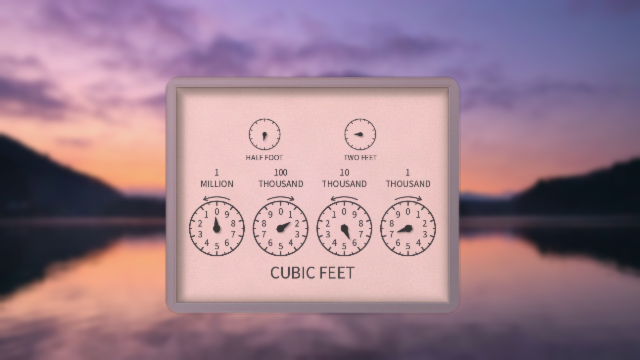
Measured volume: 15700 ft³
